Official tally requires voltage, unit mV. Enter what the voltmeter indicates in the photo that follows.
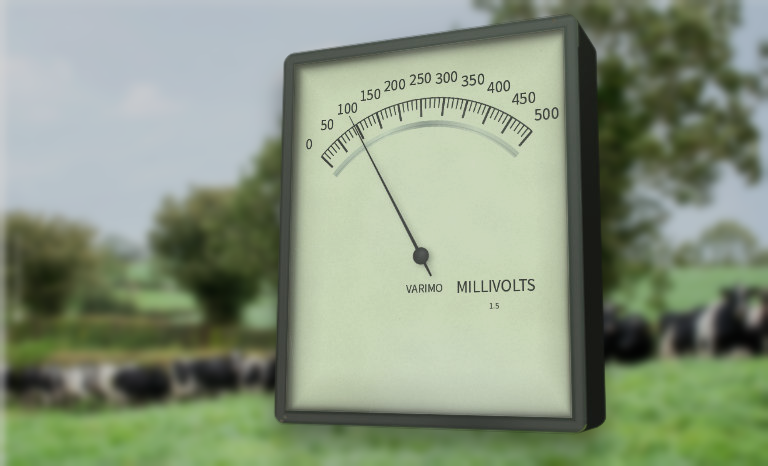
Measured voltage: 100 mV
